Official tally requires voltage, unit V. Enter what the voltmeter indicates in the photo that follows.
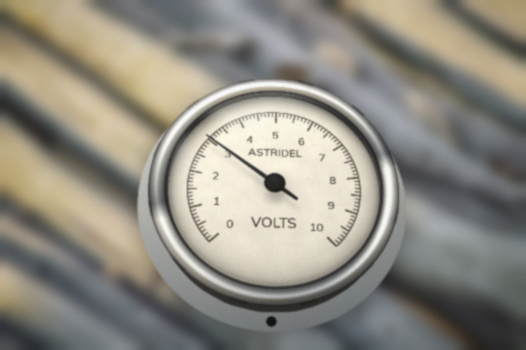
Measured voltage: 3 V
